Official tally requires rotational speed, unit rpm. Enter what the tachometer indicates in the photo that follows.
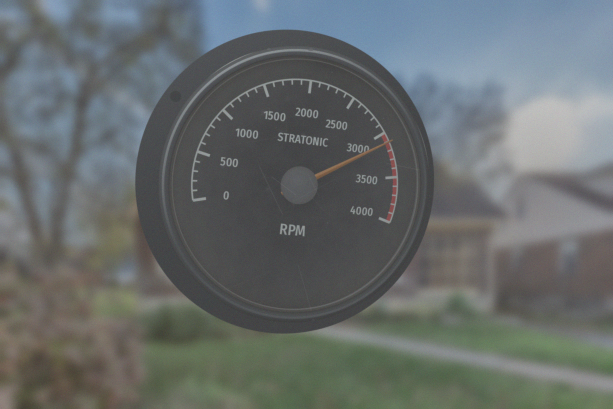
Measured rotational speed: 3100 rpm
